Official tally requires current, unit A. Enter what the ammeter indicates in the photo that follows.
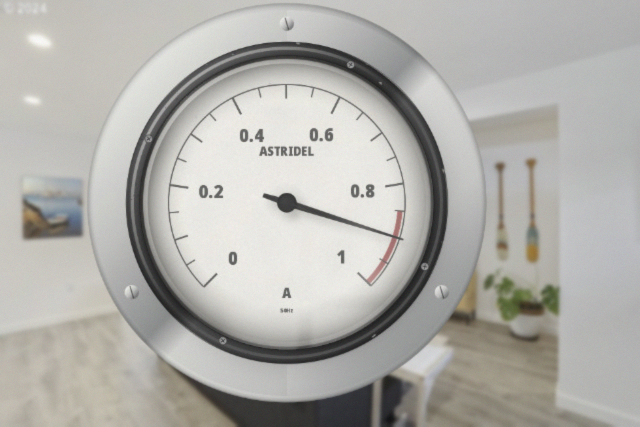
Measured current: 0.9 A
